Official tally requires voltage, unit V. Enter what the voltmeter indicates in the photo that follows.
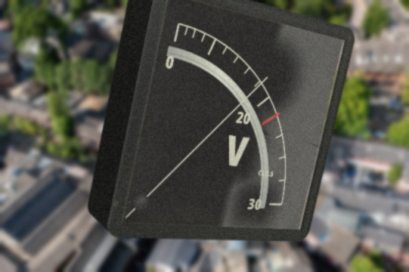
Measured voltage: 18 V
